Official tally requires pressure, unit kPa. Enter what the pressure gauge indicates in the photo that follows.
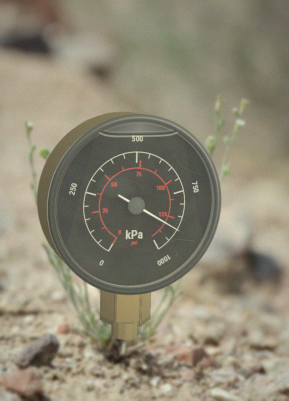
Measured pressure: 900 kPa
